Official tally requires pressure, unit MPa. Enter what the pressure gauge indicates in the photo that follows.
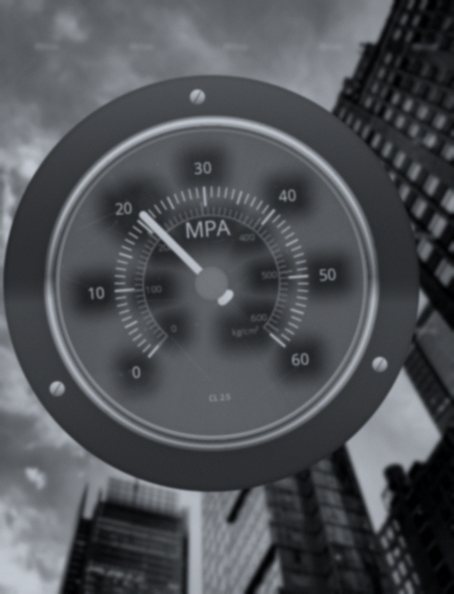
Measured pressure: 21 MPa
